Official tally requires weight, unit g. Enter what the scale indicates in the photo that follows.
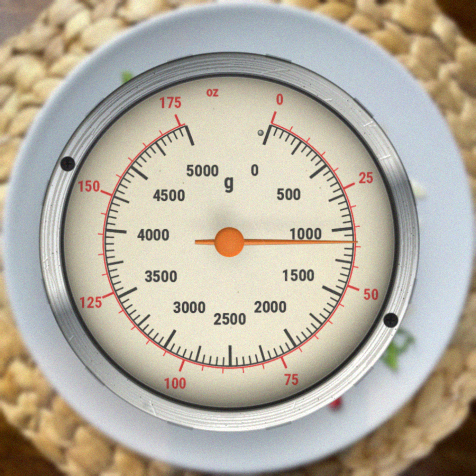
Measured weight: 1100 g
